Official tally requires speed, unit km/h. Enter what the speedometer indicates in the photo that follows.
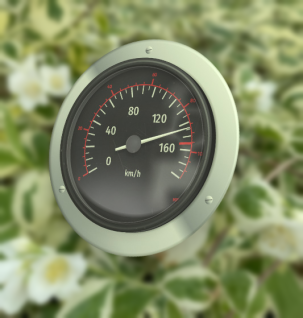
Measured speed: 145 km/h
